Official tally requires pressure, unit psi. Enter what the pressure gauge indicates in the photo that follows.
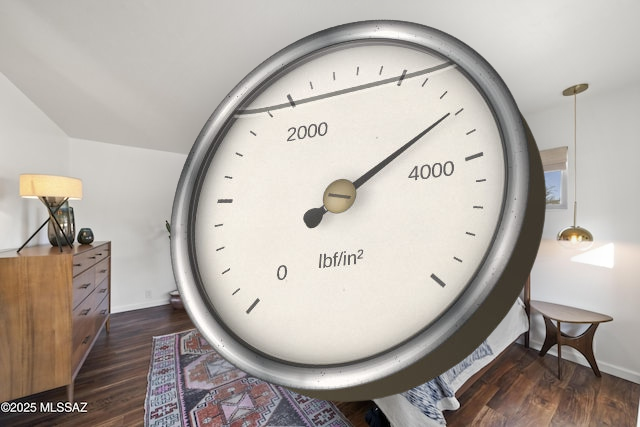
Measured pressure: 3600 psi
